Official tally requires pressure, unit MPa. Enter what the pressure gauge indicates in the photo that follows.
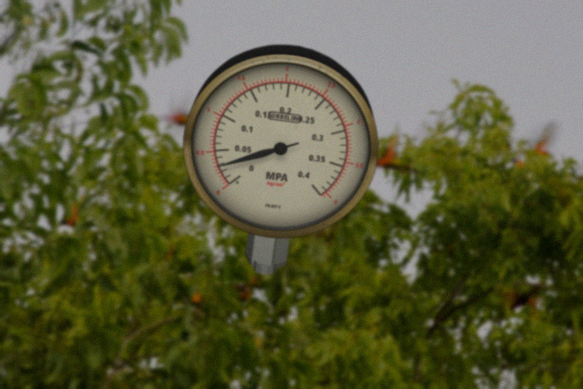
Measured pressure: 0.03 MPa
